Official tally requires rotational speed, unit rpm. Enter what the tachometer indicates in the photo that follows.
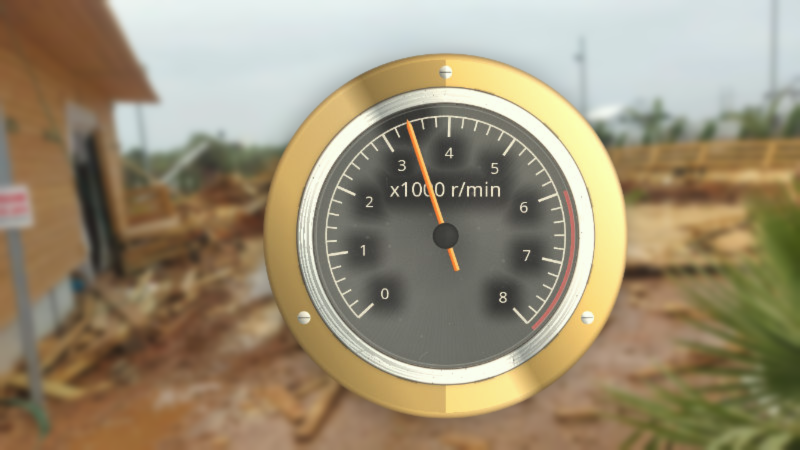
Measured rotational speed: 3400 rpm
